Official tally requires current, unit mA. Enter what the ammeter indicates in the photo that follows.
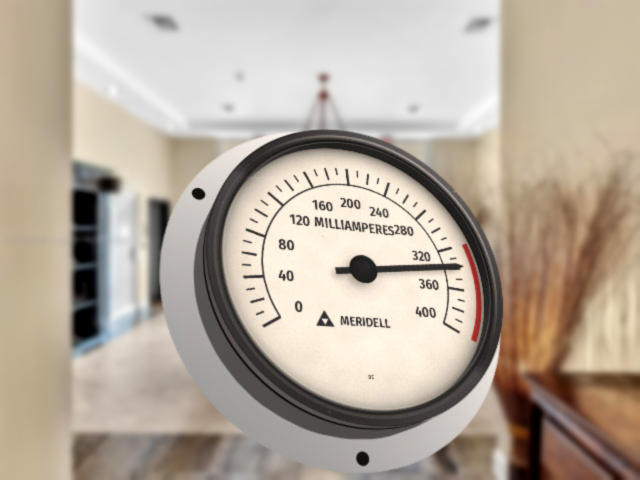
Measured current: 340 mA
